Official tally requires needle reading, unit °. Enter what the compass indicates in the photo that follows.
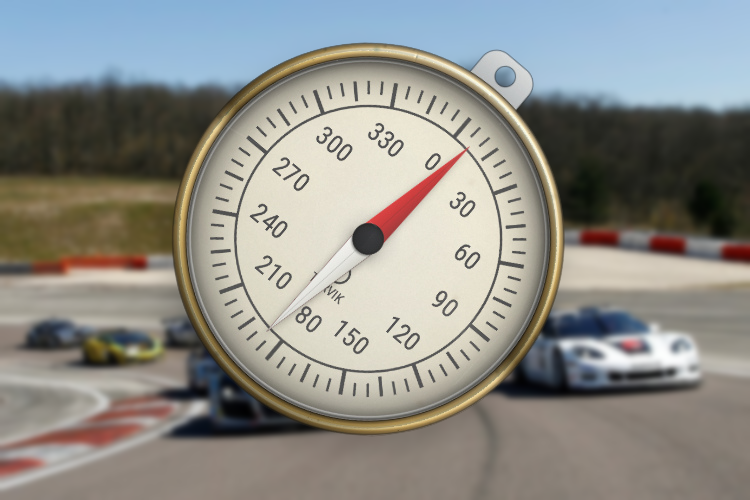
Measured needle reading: 7.5 °
